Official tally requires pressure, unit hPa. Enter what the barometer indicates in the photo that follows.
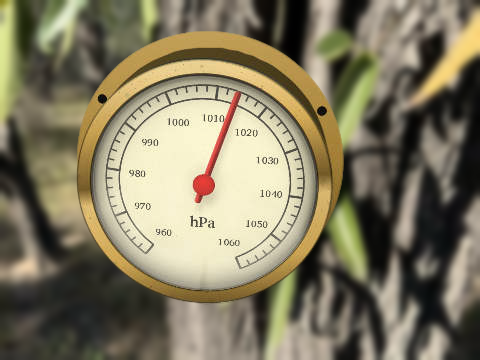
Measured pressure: 1014 hPa
